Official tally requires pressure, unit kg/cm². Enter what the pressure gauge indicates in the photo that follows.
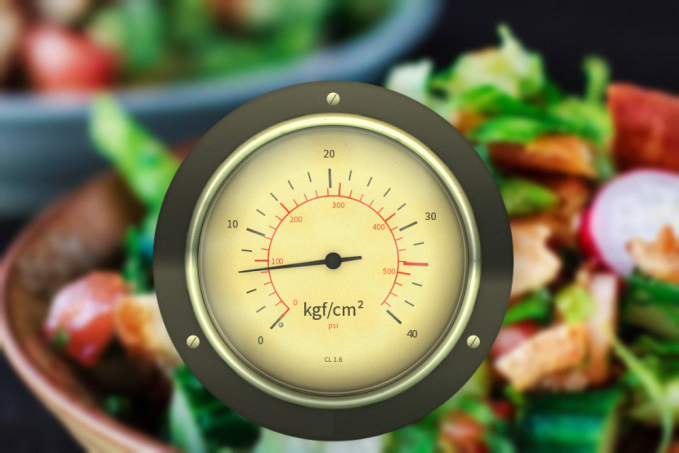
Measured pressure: 6 kg/cm²
